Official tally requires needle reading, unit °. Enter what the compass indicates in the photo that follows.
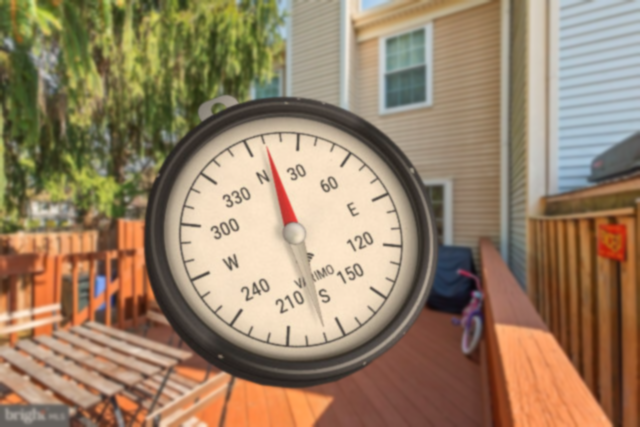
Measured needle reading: 10 °
